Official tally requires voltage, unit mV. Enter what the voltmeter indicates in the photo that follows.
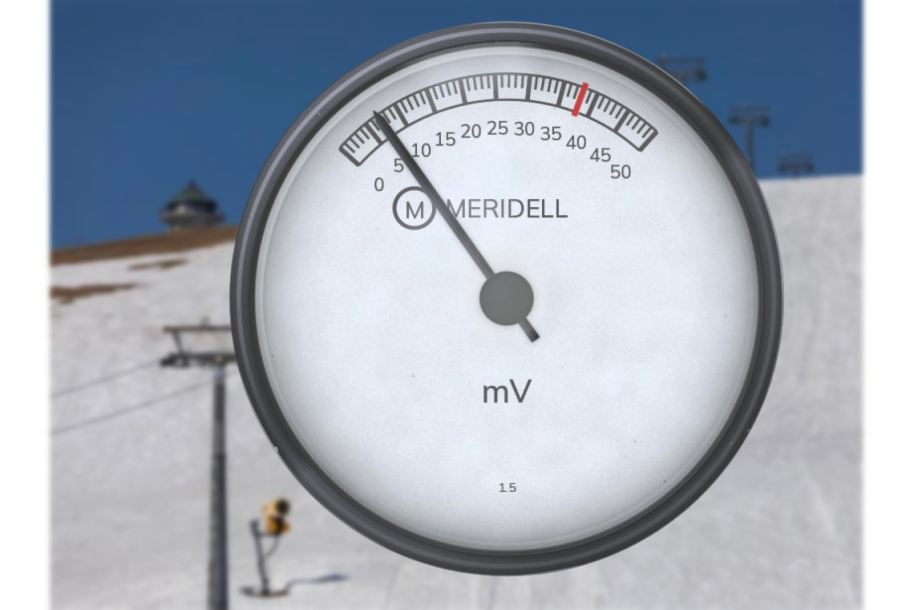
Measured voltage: 7 mV
